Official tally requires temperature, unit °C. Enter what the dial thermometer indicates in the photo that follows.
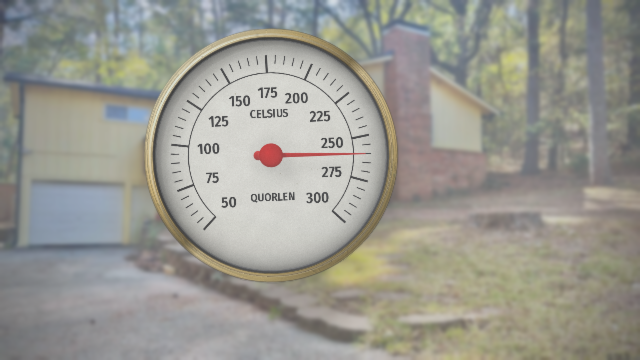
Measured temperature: 260 °C
